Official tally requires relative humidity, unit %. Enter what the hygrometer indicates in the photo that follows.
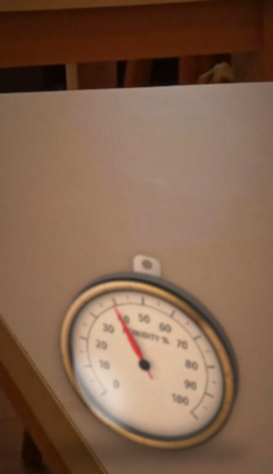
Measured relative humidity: 40 %
